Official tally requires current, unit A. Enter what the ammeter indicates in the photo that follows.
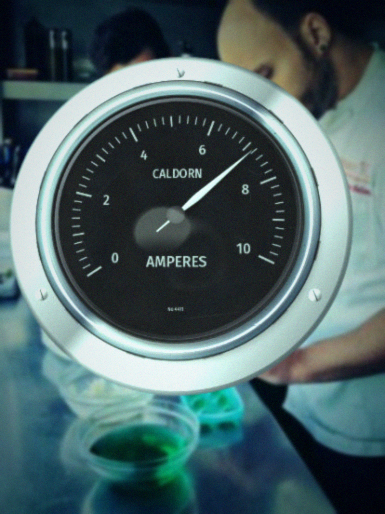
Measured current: 7.2 A
